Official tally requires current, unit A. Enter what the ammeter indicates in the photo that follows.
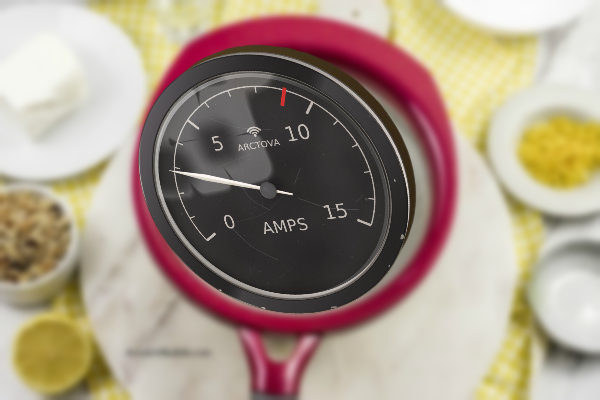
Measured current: 3 A
